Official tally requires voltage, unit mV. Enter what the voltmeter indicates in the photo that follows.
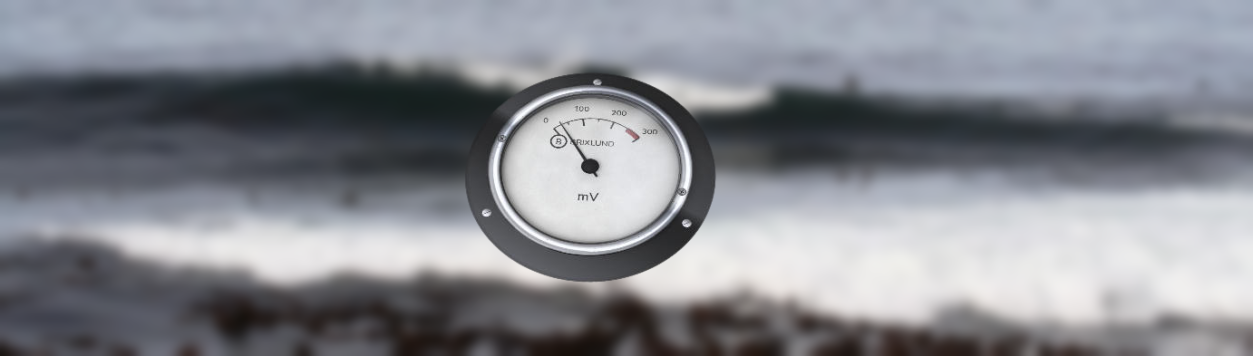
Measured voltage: 25 mV
